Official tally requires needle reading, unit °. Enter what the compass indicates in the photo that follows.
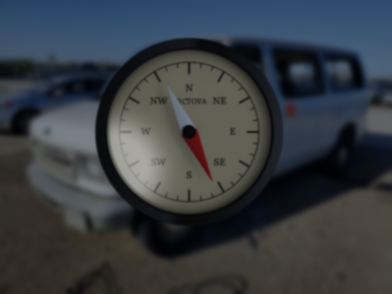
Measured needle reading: 155 °
